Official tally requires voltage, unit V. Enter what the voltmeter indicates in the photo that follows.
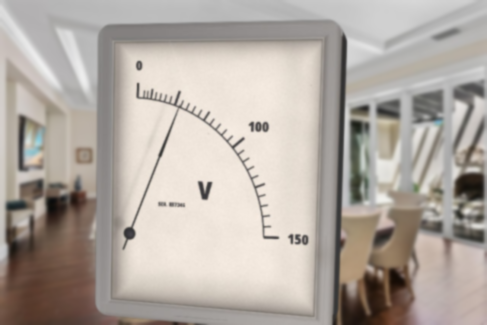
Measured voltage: 55 V
